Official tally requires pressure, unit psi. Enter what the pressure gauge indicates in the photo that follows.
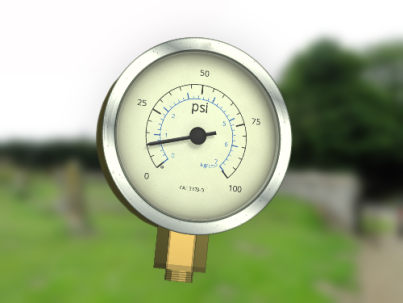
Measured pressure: 10 psi
